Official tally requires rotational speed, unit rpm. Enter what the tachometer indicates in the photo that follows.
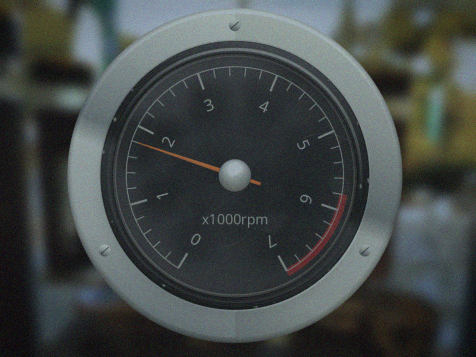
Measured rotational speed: 1800 rpm
